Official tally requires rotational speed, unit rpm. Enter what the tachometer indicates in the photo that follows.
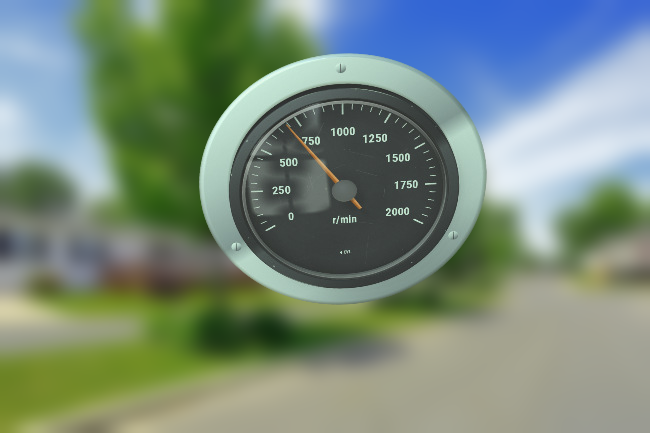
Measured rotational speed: 700 rpm
